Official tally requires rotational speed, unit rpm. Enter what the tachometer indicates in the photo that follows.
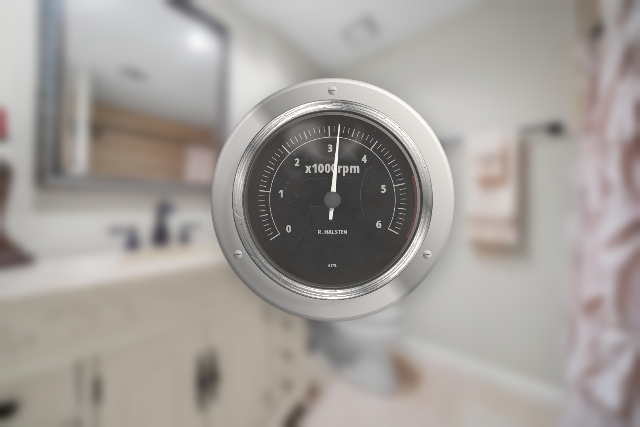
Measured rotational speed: 3200 rpm
